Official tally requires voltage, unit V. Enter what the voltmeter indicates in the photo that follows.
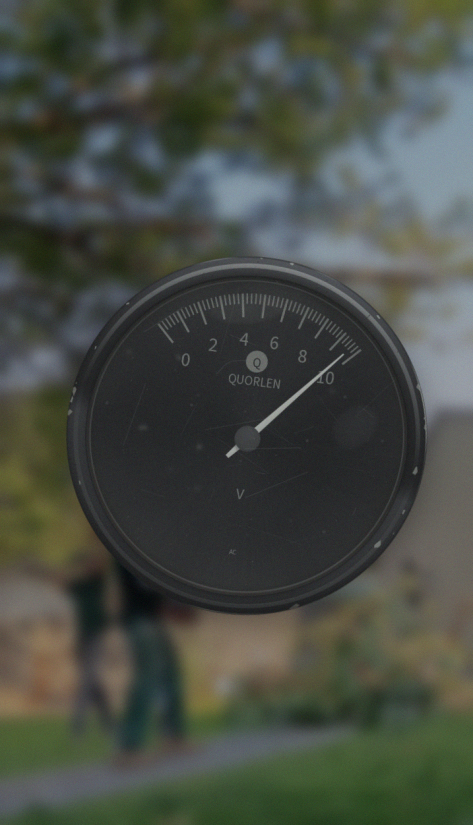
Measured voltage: 9.6 V
